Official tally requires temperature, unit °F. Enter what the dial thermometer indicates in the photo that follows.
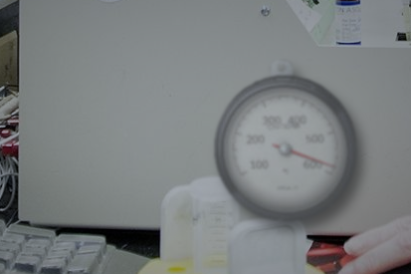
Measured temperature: 580 °F
